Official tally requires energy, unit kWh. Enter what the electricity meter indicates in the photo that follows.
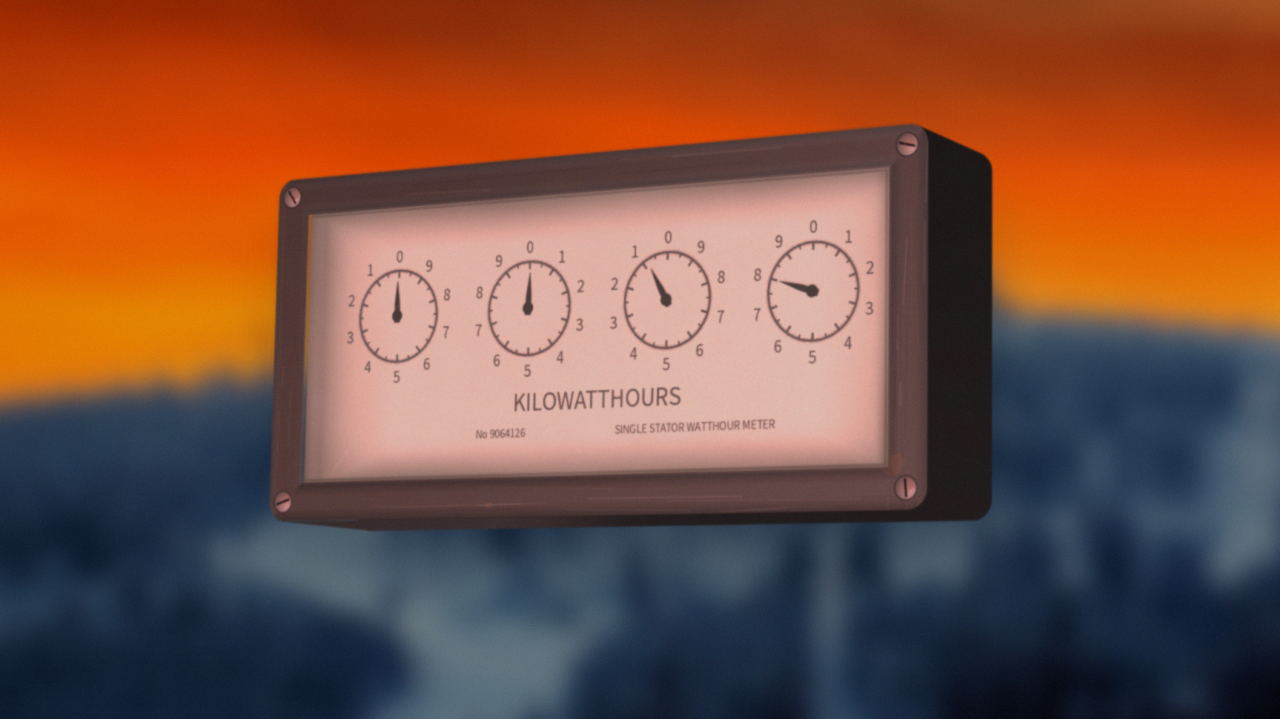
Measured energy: 8 kWh
